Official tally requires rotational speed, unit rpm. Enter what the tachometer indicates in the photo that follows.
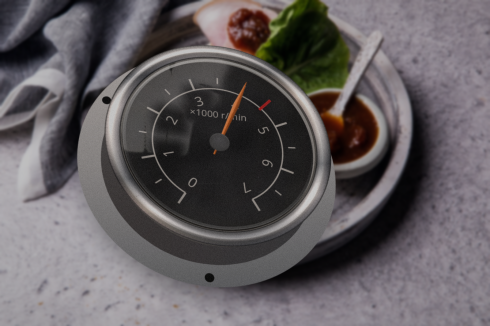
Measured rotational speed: 4000 rpm
